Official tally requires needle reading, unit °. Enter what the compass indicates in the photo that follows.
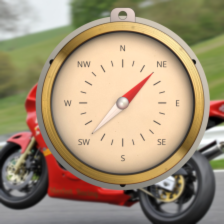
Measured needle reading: 45 °
